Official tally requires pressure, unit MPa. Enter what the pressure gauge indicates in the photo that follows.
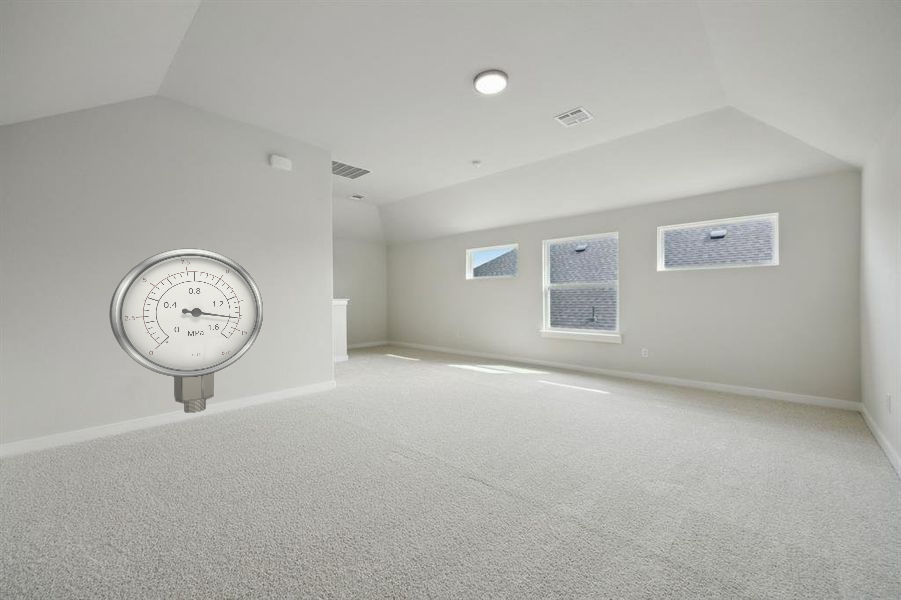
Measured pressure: 1.4 MPa
